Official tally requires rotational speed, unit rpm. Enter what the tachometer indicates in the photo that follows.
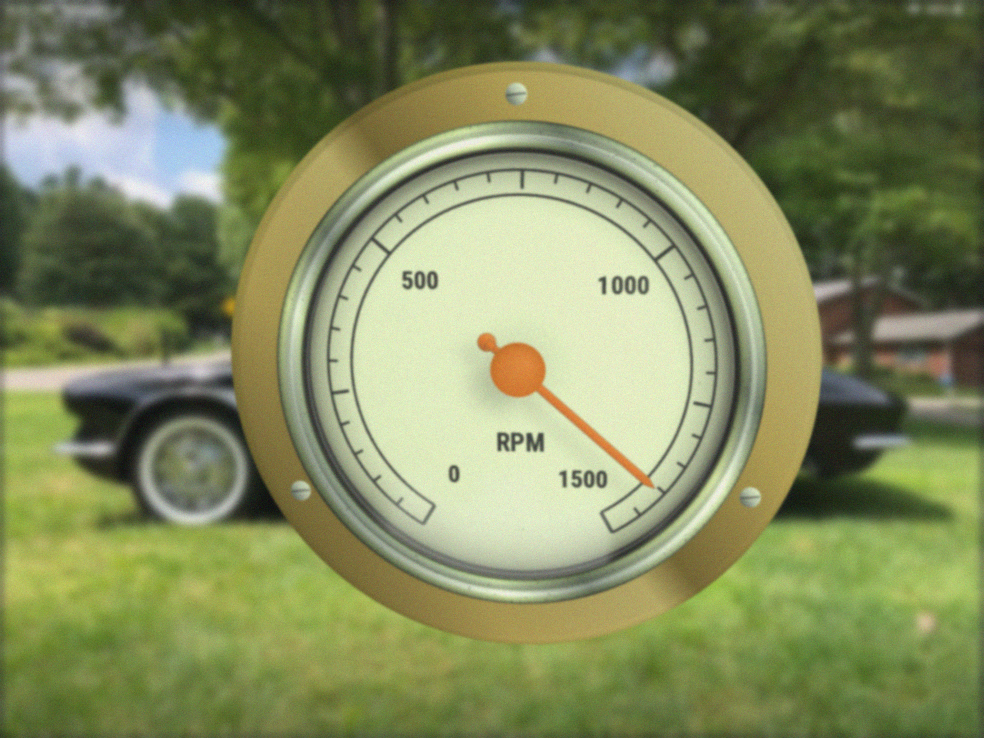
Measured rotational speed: 1400 rpm
